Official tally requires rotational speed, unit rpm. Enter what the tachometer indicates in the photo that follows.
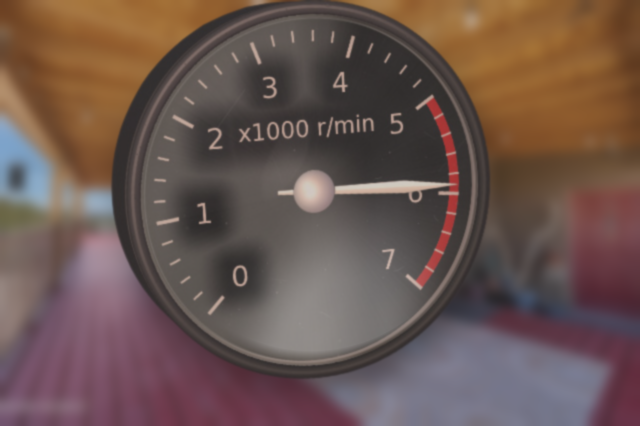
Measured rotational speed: 5900 rpm
